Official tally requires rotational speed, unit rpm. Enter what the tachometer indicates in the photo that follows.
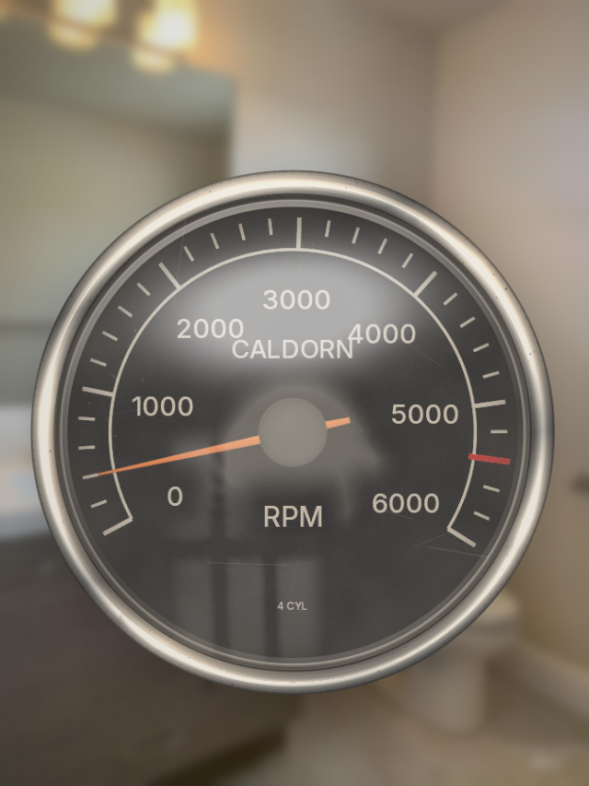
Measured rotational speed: 400 rpm
